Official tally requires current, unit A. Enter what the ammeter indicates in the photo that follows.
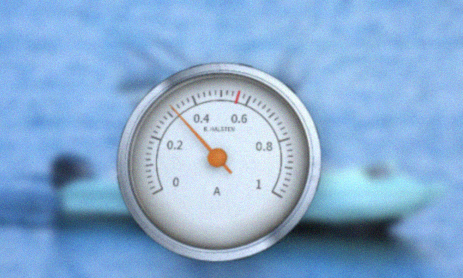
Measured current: 0.32 A
